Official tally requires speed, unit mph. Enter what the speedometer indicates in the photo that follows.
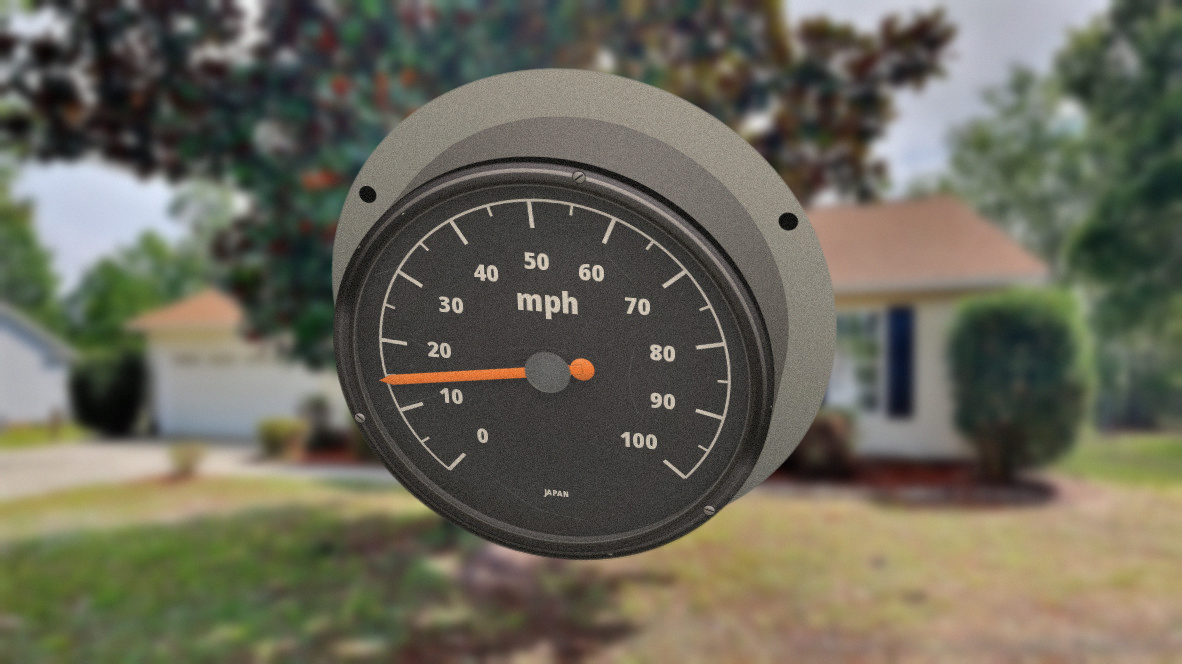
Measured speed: 15 mph
